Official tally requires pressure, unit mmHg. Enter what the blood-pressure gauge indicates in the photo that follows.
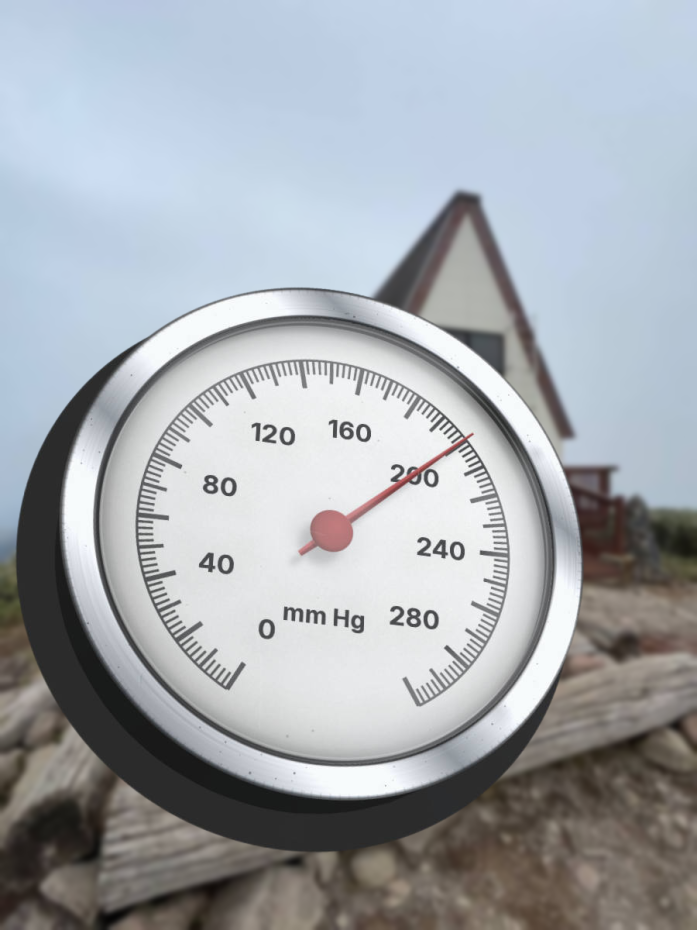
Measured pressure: 200 mmHg
